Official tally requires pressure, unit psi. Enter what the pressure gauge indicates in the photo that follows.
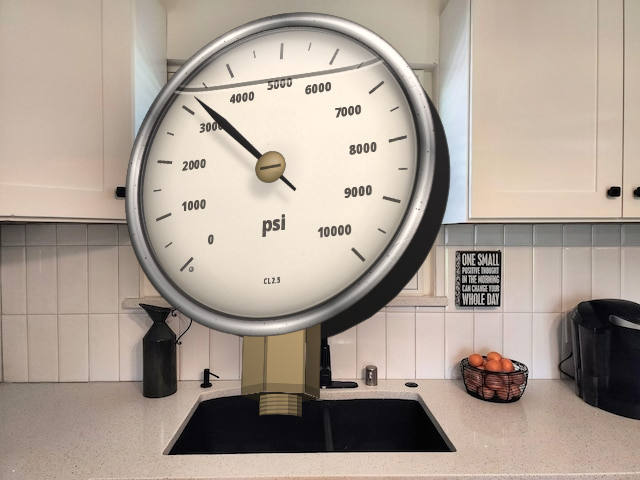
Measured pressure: 3250 psi
